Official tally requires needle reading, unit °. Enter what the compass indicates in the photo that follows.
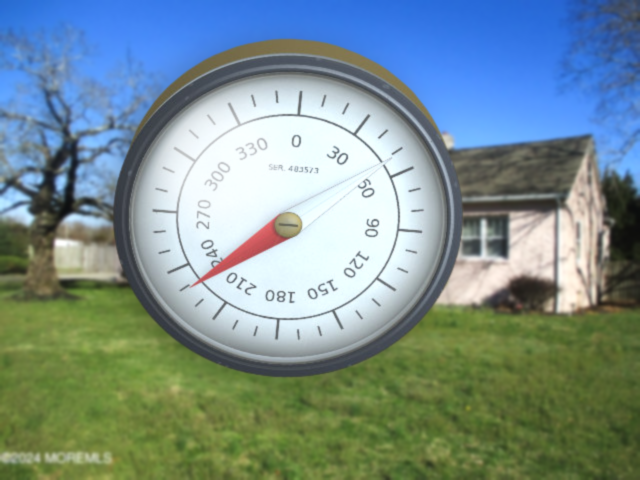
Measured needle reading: 230 °
